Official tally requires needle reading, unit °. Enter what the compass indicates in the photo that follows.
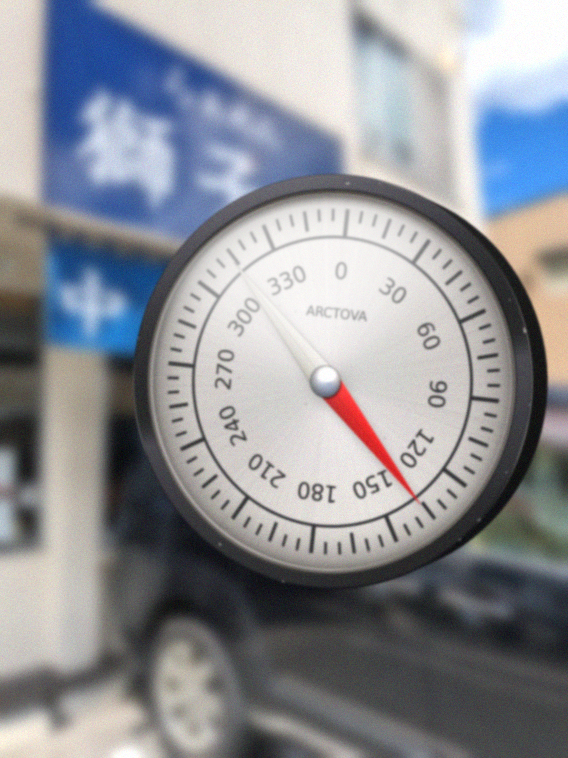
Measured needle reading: 135 °
